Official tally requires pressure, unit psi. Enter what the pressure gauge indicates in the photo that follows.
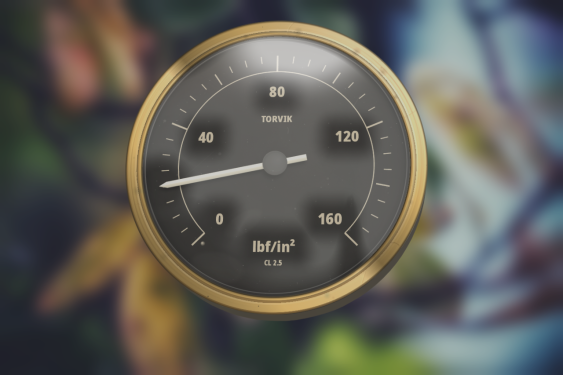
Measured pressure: 20 psi
